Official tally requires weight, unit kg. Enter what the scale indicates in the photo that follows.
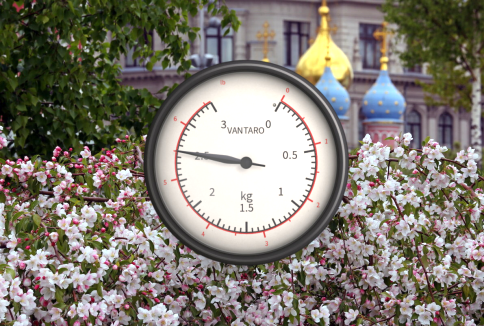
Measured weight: 2.5 kg
